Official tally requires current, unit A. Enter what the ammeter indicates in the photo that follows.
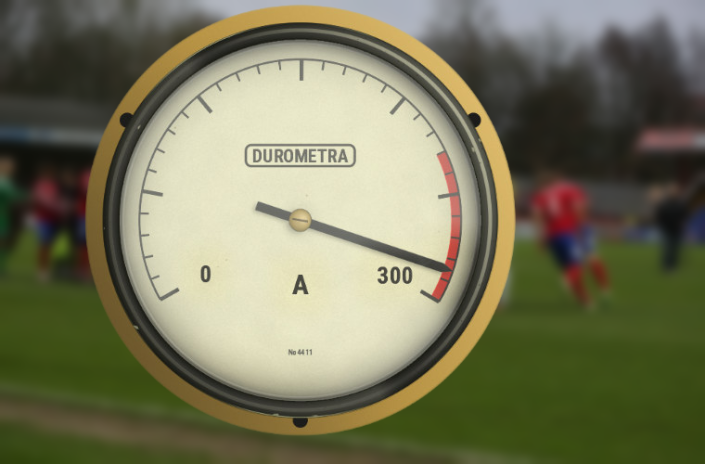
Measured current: 285 A
